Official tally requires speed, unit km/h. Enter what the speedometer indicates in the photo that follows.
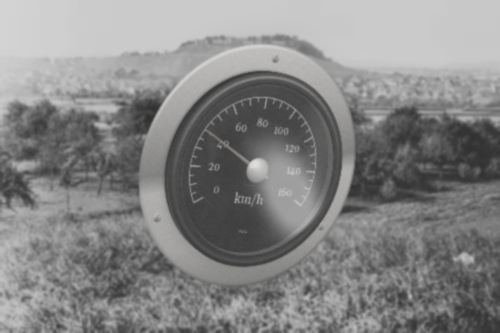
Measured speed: 40 km/h
